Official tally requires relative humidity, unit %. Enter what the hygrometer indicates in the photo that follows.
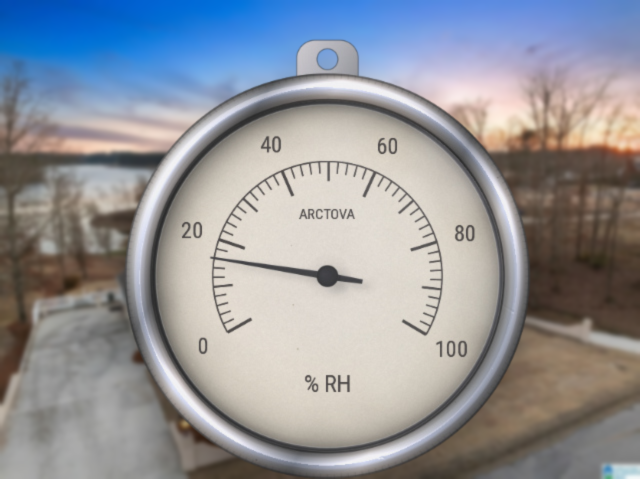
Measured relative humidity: 16 %
